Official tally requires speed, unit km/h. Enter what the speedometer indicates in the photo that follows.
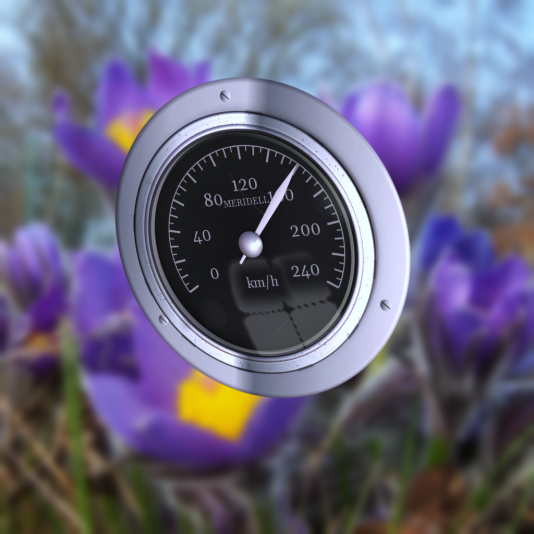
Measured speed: 160 km/h
